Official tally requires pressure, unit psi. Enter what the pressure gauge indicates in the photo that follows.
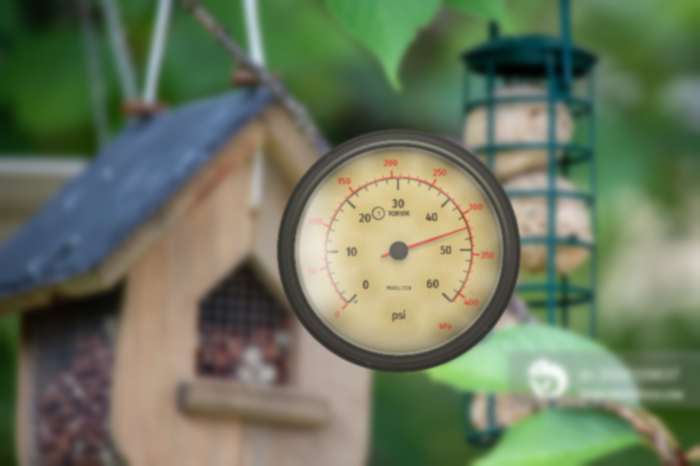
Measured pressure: 46 psi
